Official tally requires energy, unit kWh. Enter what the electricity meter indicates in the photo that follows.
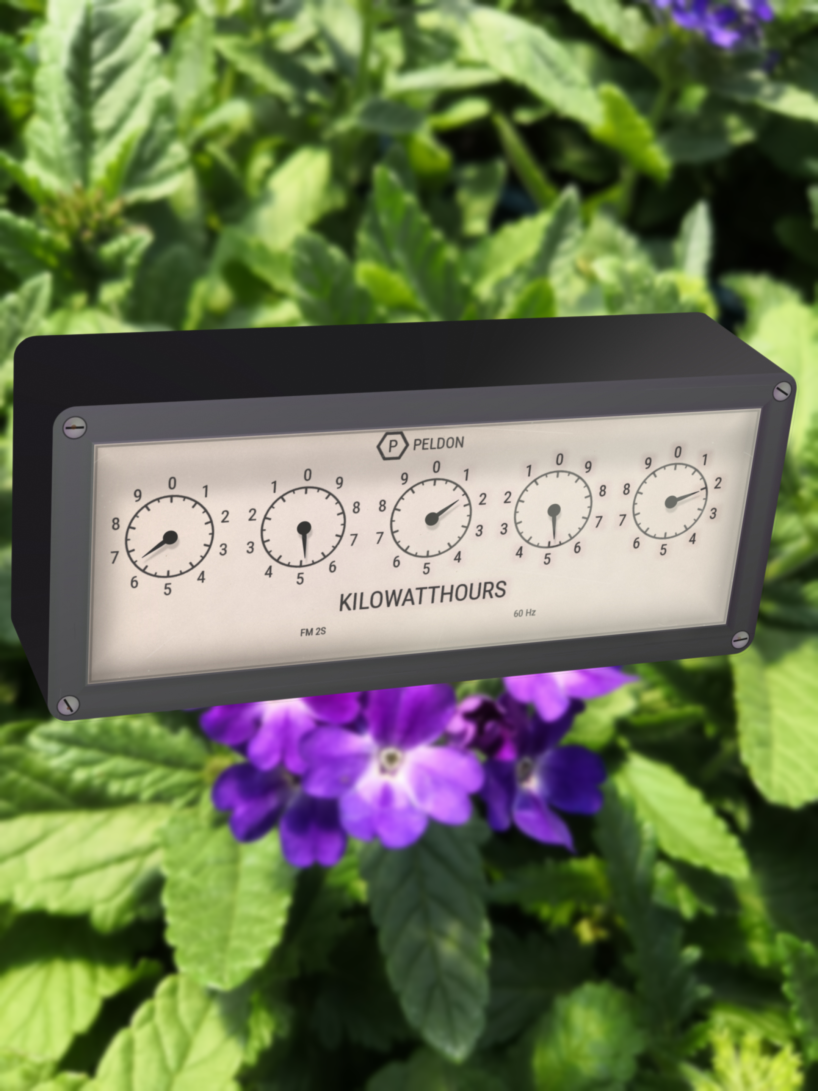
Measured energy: 65152 kWh
